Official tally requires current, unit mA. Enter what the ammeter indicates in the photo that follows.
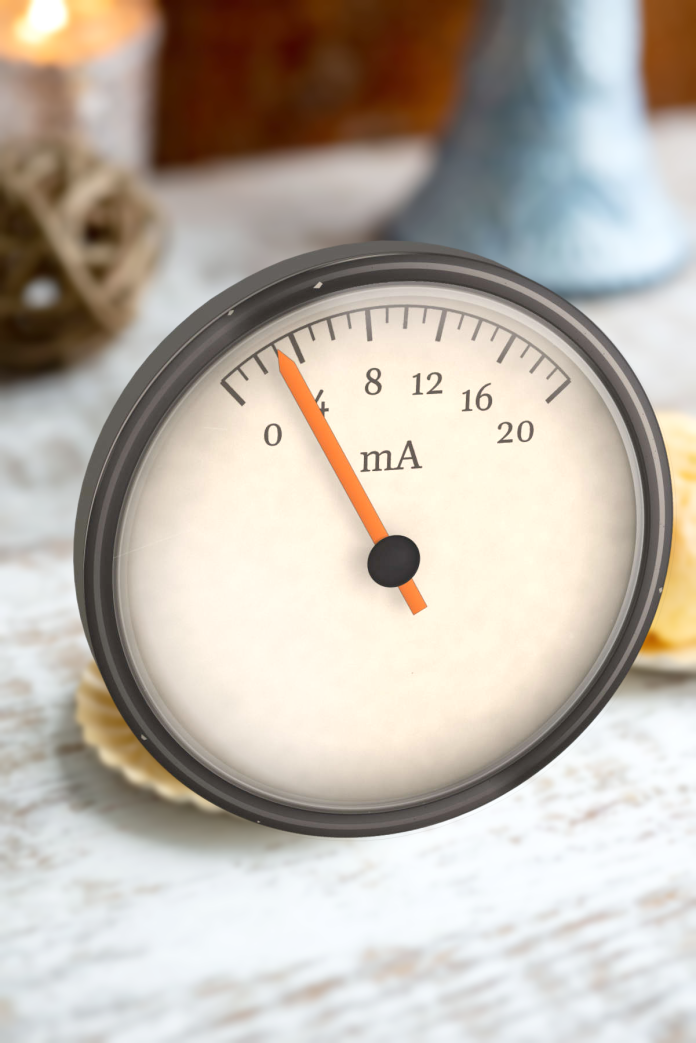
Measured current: 3 mA
